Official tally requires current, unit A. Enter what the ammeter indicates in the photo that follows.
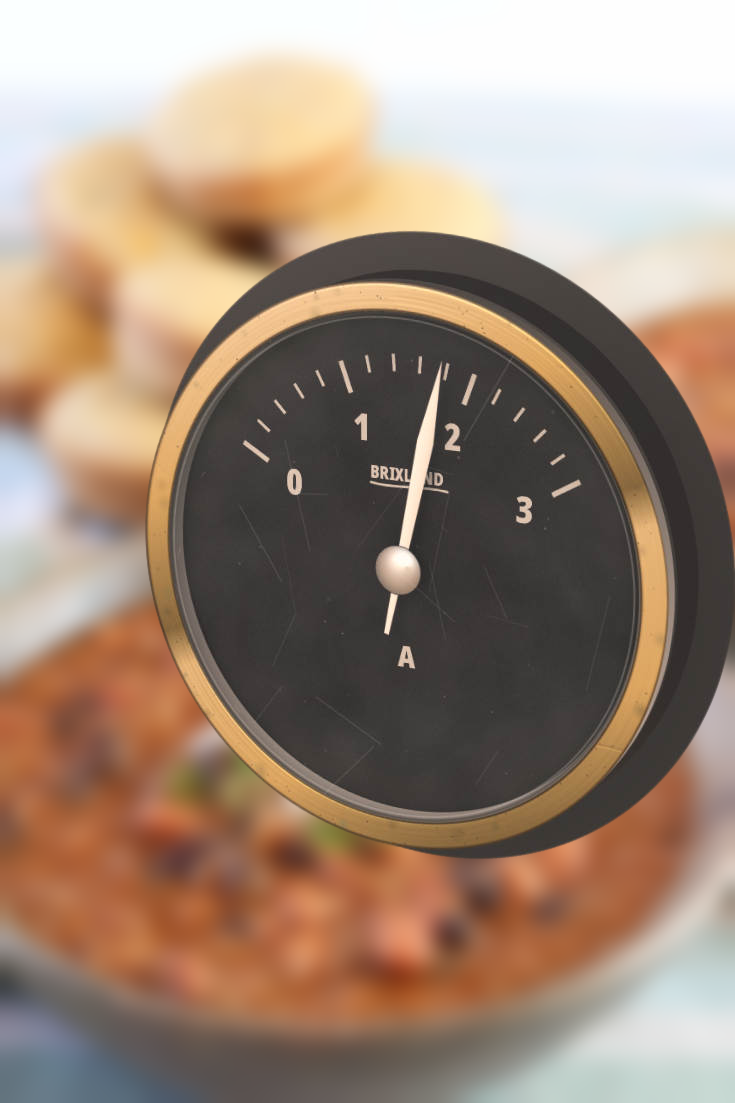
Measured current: 1.8 A
